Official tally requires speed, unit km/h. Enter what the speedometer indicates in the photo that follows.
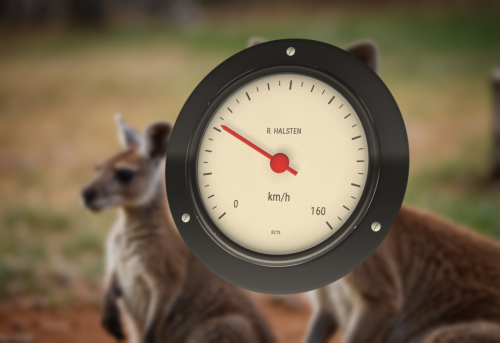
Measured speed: 42.5 km/h
